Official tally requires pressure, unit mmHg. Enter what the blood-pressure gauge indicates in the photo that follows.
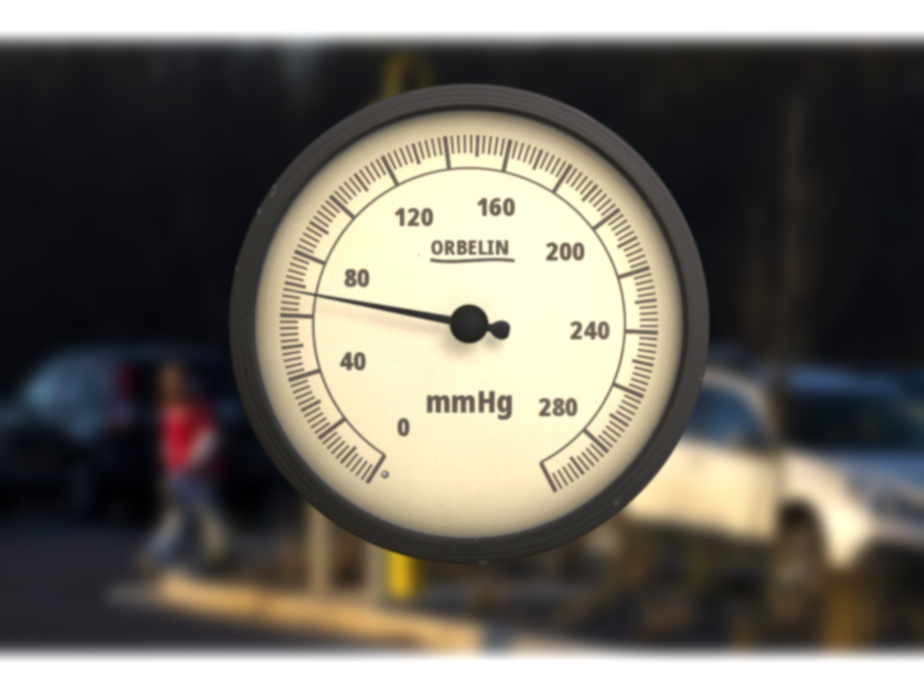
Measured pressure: 68 mmHg
